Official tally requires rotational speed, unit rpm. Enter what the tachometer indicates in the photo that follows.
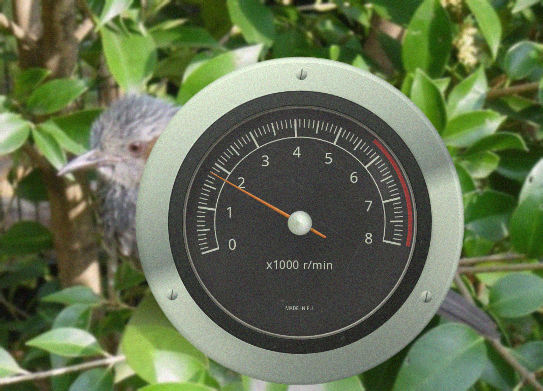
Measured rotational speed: 1800 rpm
